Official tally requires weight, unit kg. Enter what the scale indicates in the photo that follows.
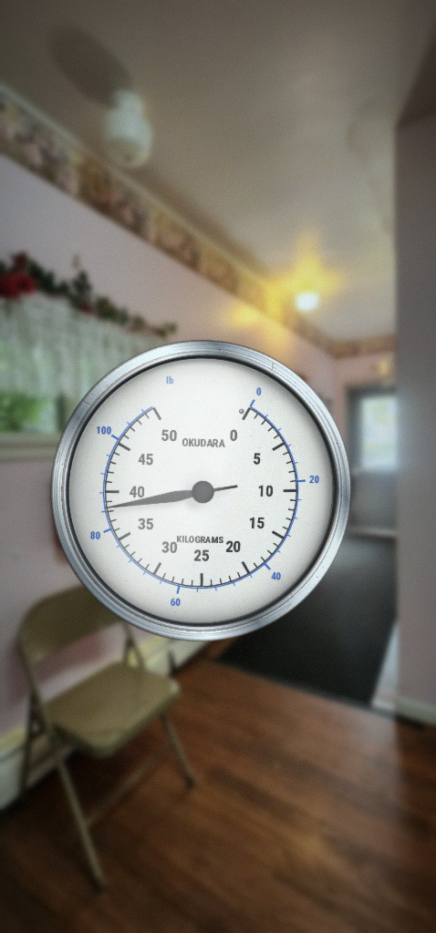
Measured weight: 38.5 kg
